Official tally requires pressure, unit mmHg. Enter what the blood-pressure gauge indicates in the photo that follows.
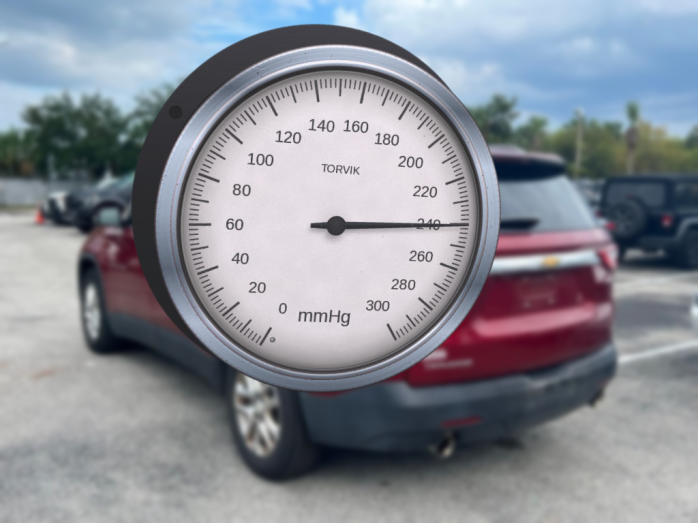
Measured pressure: 240 mmHg
